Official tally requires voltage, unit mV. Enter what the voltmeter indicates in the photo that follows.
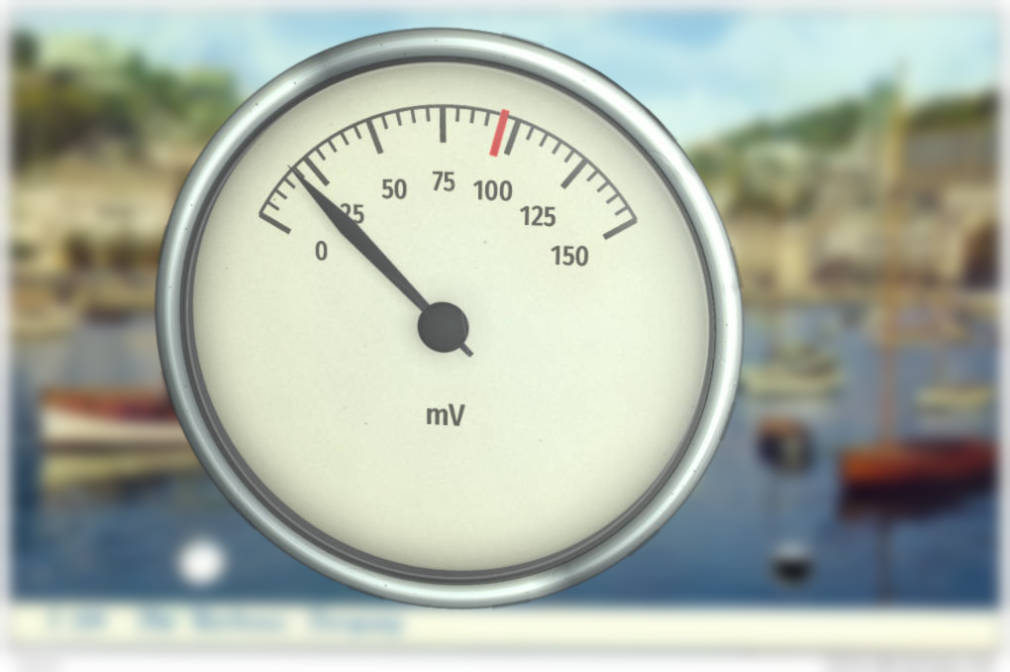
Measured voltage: 20 mV
